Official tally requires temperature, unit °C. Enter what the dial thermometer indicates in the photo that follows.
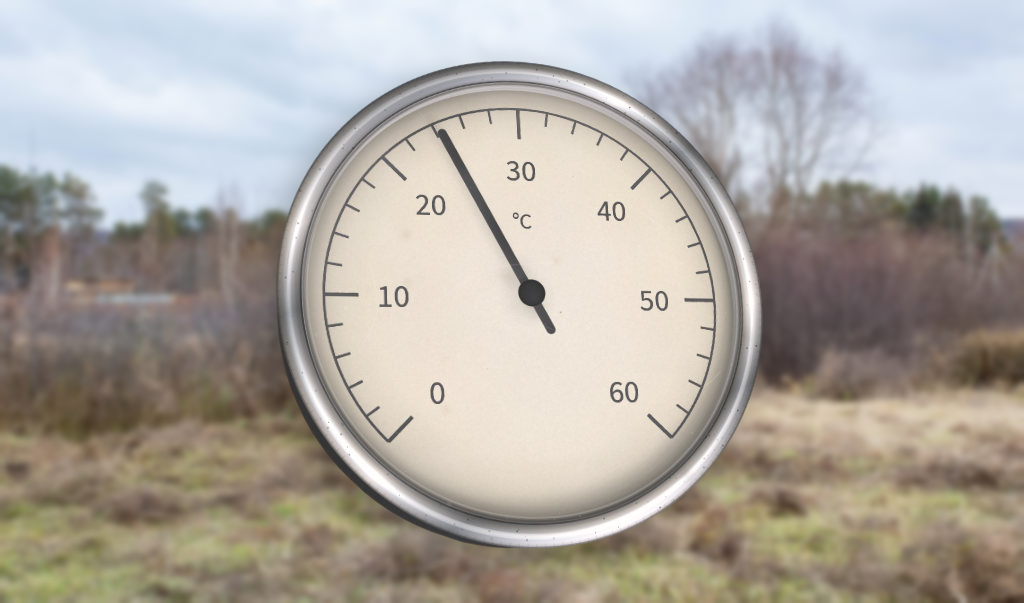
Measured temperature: 24 °C
